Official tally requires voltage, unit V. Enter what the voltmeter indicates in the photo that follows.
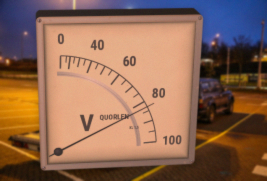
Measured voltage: 82.5 V
